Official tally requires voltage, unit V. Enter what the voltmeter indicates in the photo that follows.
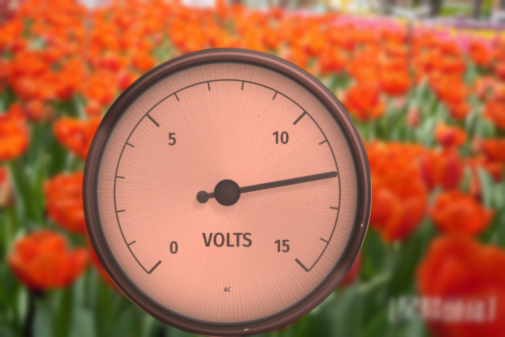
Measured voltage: 12 V
